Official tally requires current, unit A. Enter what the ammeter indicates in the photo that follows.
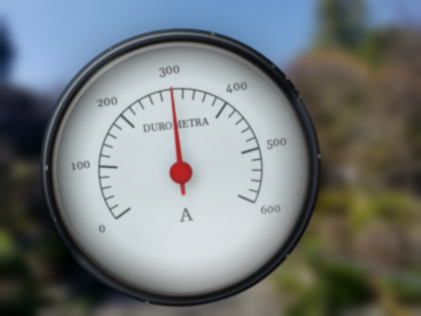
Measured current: 300 A
